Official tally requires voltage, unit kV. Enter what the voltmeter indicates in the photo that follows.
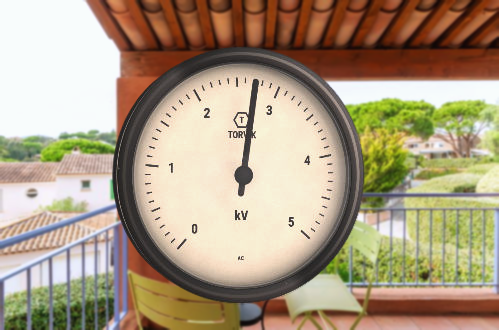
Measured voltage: 2.7 kV
